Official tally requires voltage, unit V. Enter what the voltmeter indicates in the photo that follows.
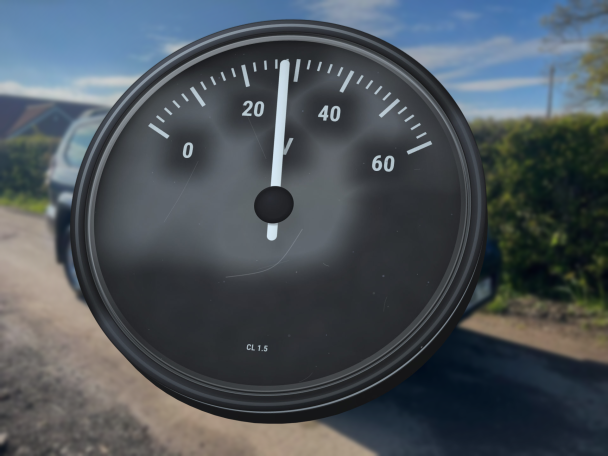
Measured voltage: 28 V
